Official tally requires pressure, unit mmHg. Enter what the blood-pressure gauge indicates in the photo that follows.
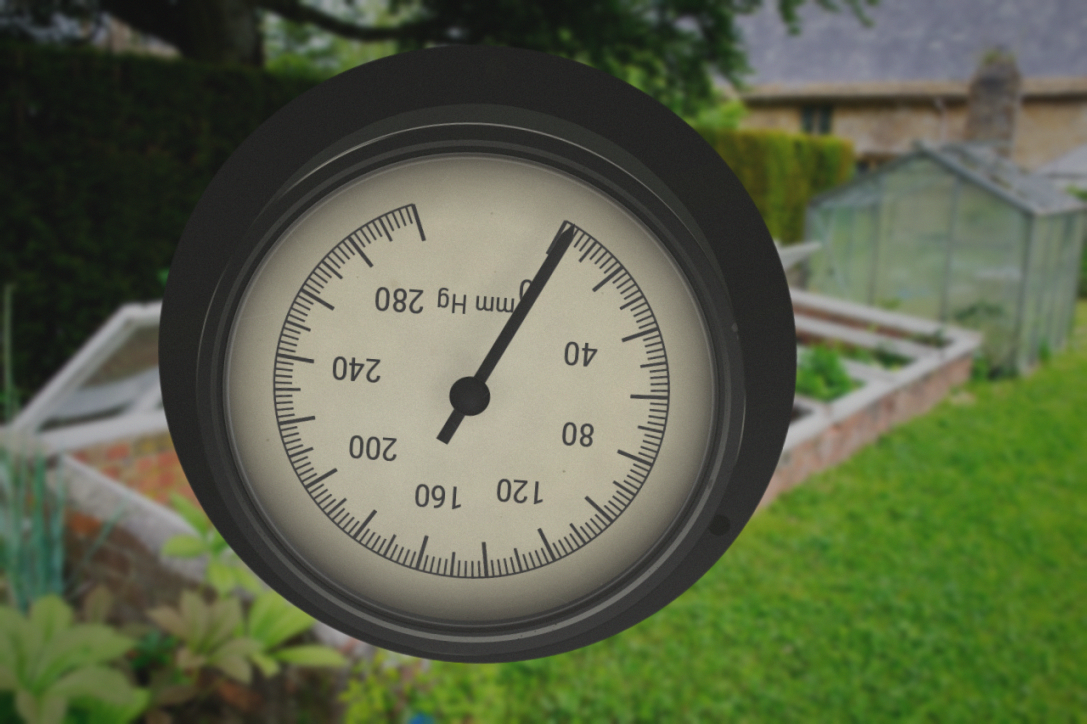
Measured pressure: 2 mmHg
